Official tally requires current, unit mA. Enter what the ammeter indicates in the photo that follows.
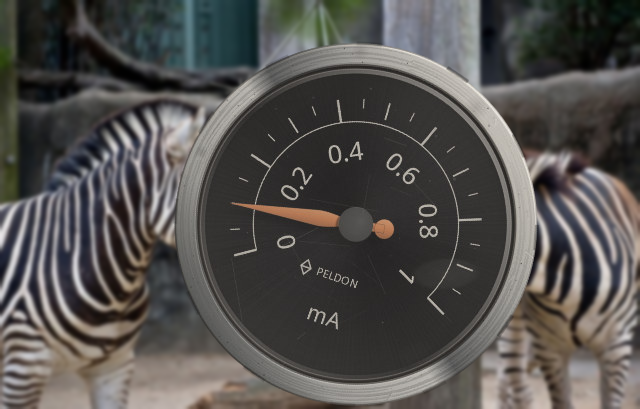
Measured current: 0.1 mA
